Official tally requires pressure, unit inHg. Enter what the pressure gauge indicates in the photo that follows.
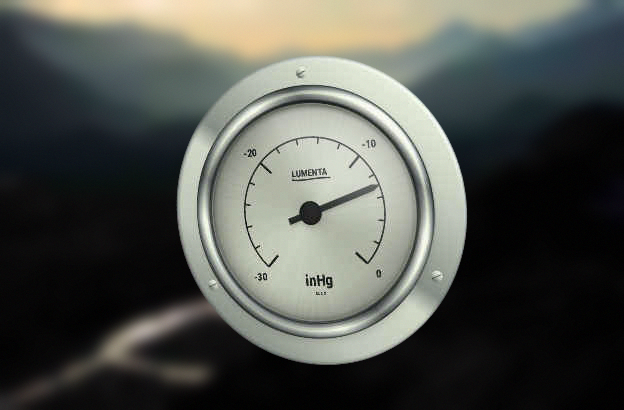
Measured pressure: -7 inHg
